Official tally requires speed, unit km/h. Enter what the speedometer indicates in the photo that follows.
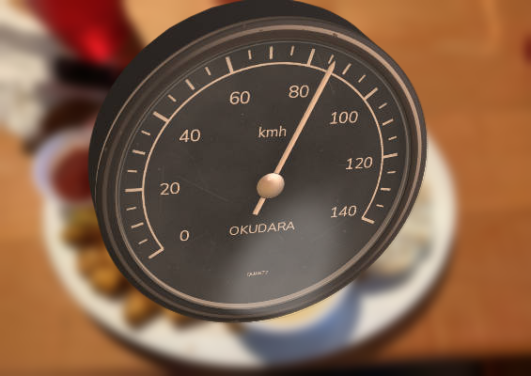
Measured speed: 85 km/h
